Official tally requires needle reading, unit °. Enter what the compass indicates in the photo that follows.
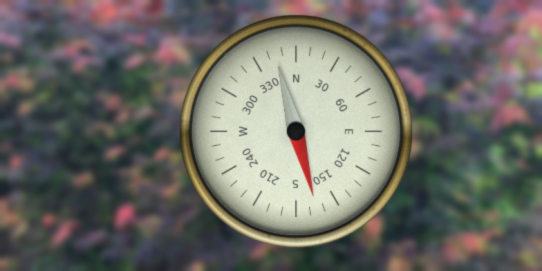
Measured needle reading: 165 °
